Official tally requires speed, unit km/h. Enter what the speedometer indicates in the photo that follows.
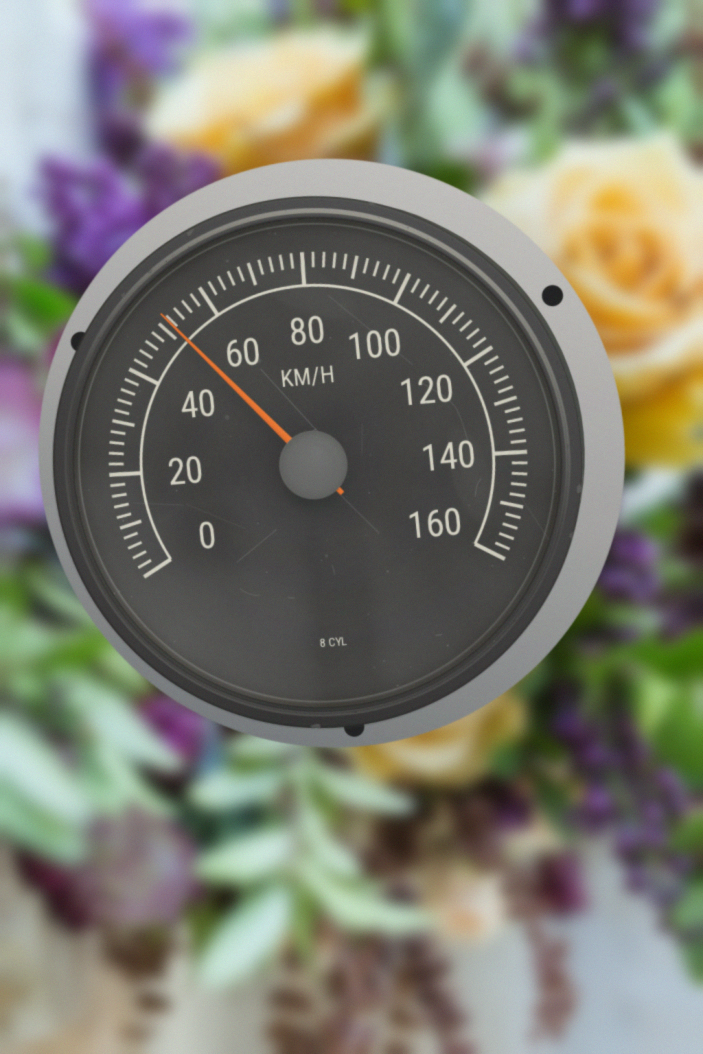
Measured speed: 52 km/h
